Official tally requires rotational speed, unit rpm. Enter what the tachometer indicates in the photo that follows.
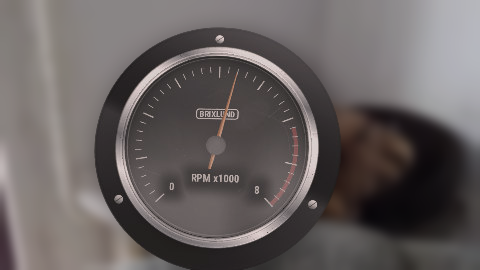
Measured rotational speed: 4400 rpm
